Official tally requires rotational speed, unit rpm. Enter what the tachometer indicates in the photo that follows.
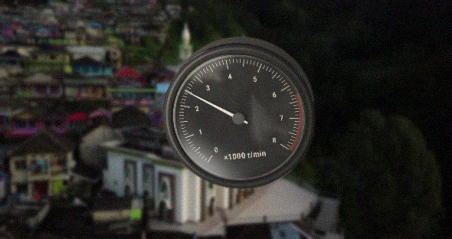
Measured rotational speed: 2500 rpm
